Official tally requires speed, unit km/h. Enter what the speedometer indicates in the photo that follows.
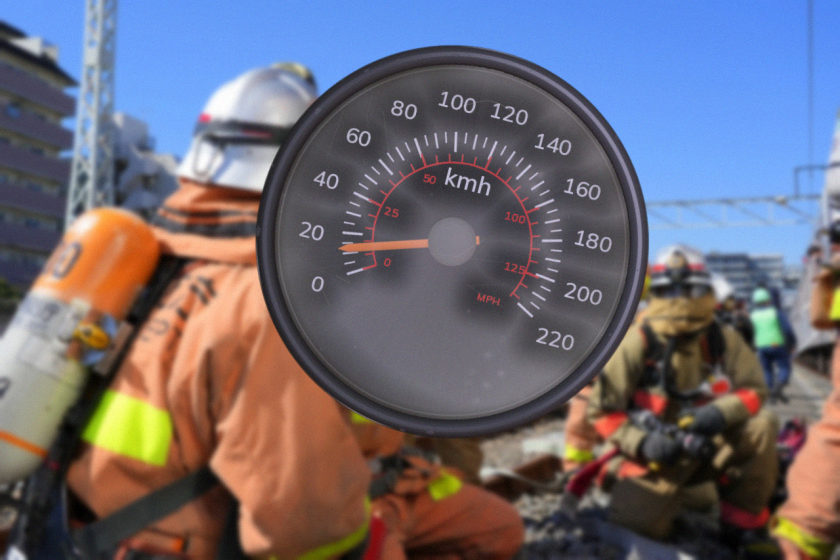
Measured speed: 12.5 km/h
